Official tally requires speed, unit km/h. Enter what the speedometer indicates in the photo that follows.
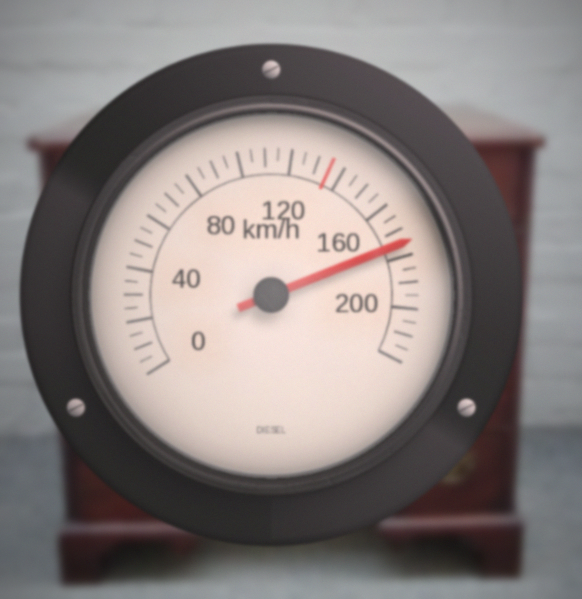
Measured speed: 175 km/h
